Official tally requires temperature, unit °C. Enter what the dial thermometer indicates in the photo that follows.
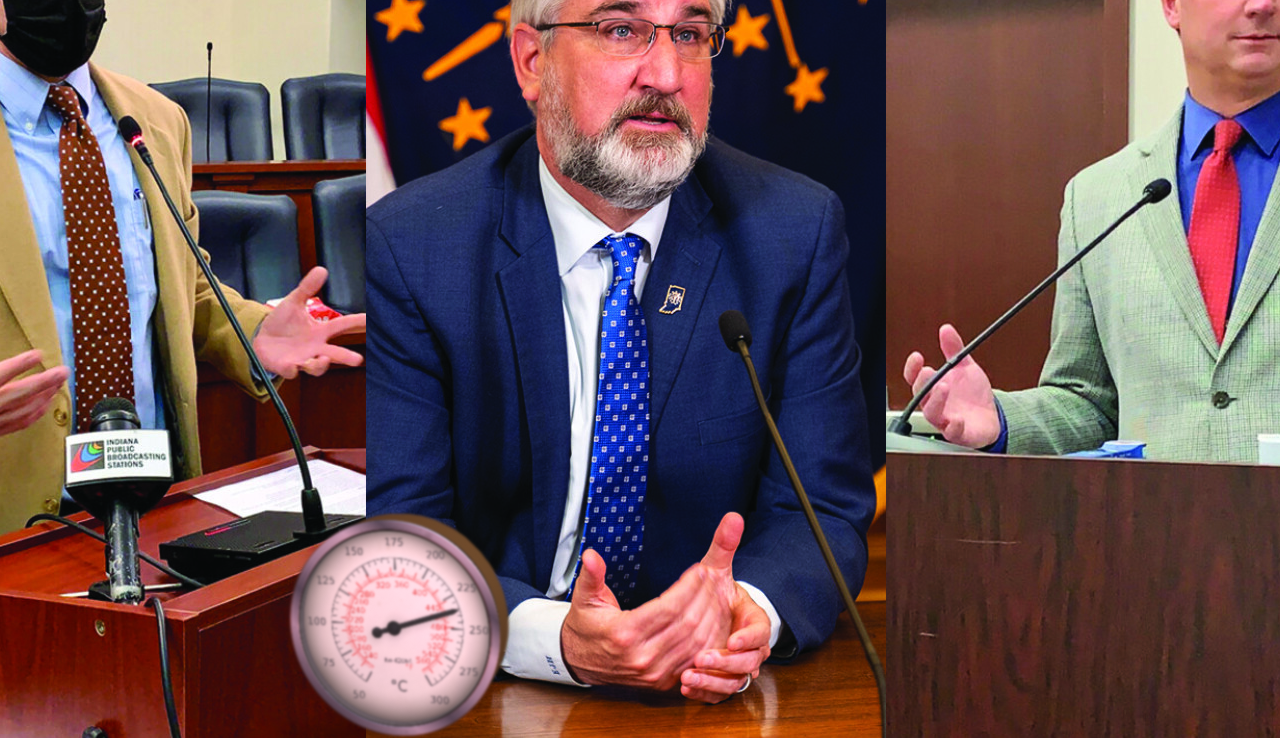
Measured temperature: 235 °C
